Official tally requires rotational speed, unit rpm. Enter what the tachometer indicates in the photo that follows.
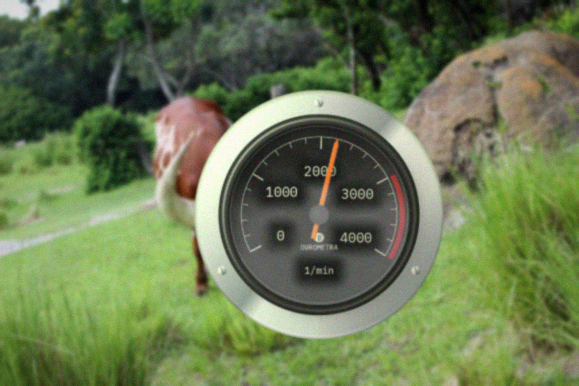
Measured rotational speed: 2200 rpm
